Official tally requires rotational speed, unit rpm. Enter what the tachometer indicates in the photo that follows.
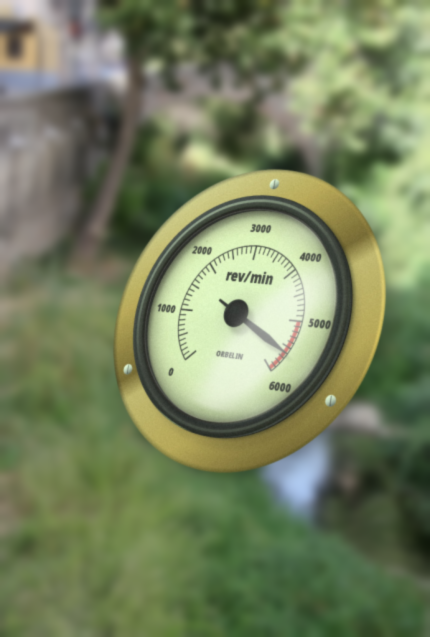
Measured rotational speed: 5600 rpm
